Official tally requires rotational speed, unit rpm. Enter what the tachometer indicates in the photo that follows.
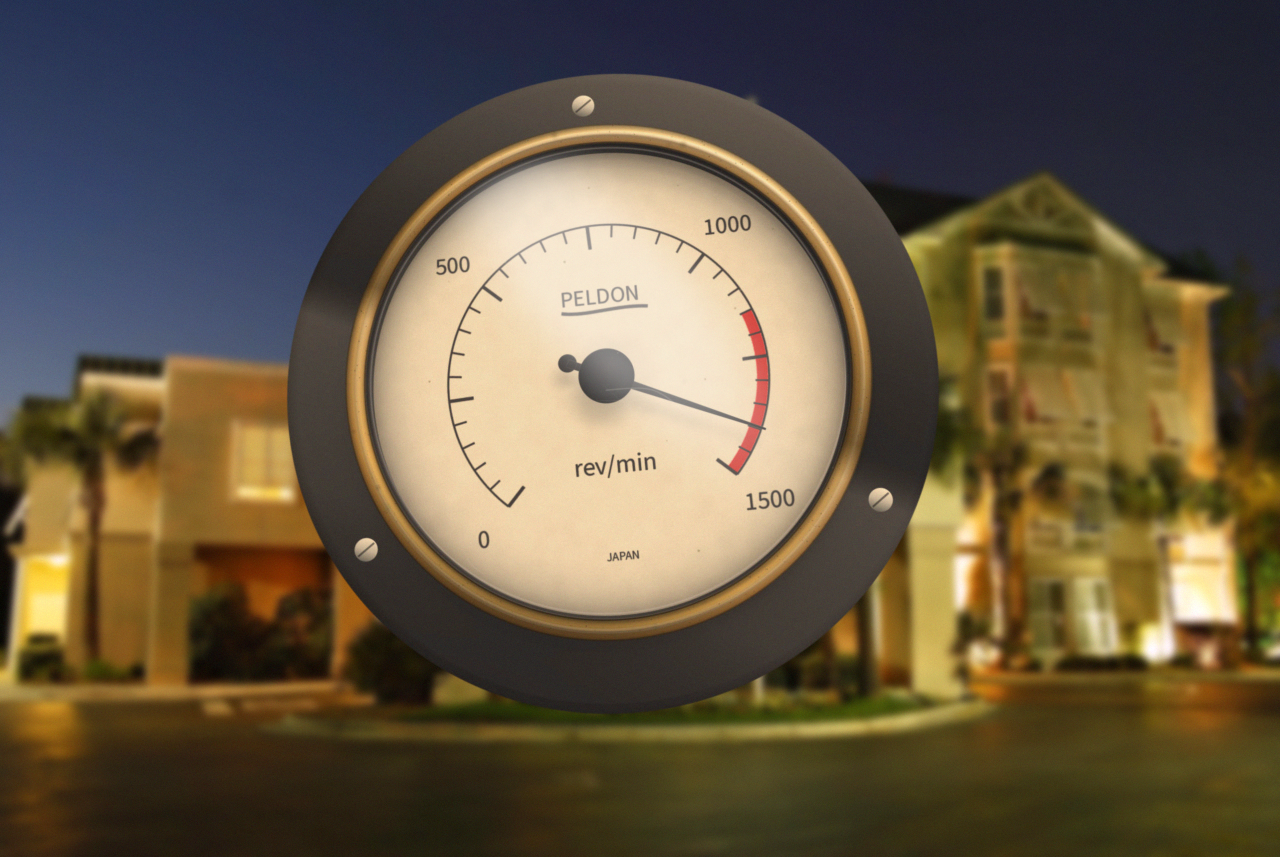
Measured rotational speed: 1400 rpm
